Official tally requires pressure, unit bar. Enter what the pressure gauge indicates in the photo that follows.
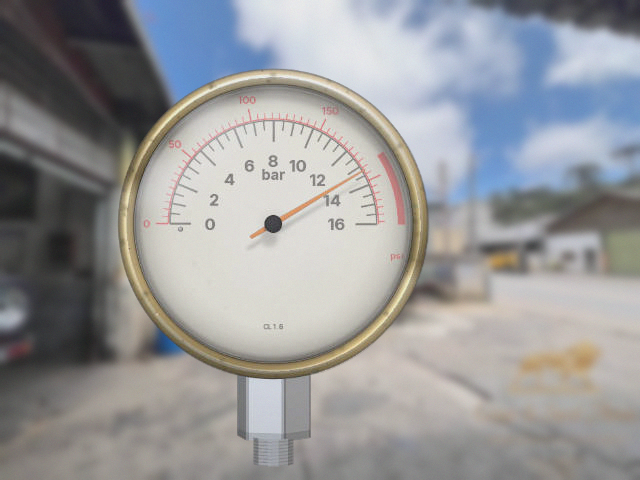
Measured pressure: 13.25 bar
